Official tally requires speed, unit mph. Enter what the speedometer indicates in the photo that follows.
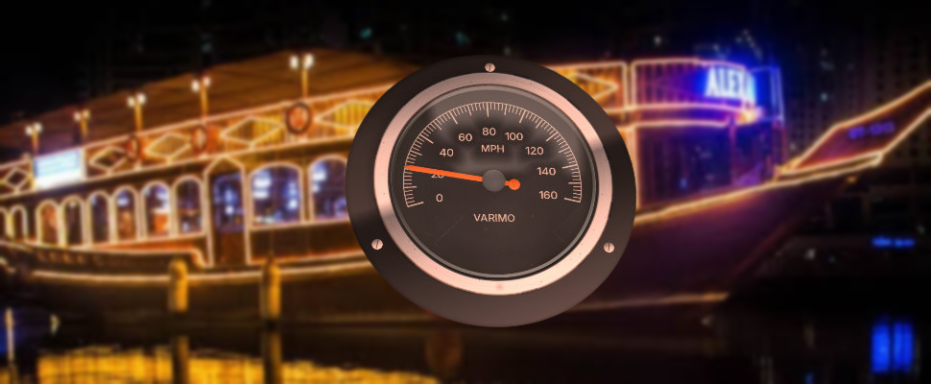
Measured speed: 20 mph
